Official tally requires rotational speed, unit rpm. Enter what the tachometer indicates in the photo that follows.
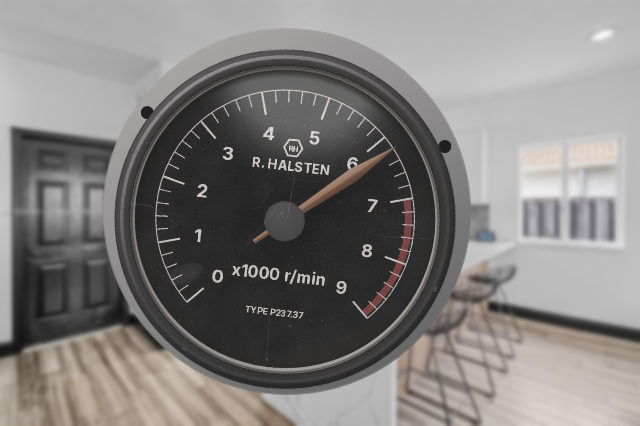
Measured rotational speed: 6200 rpm
